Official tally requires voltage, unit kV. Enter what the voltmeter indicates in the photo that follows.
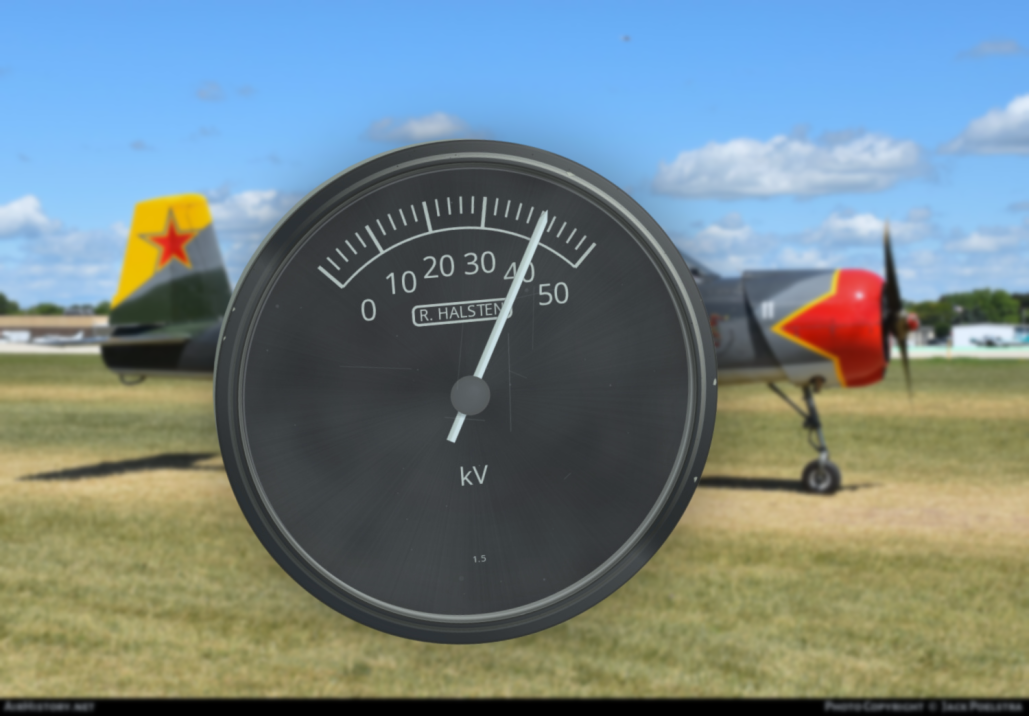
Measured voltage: 40 kV
